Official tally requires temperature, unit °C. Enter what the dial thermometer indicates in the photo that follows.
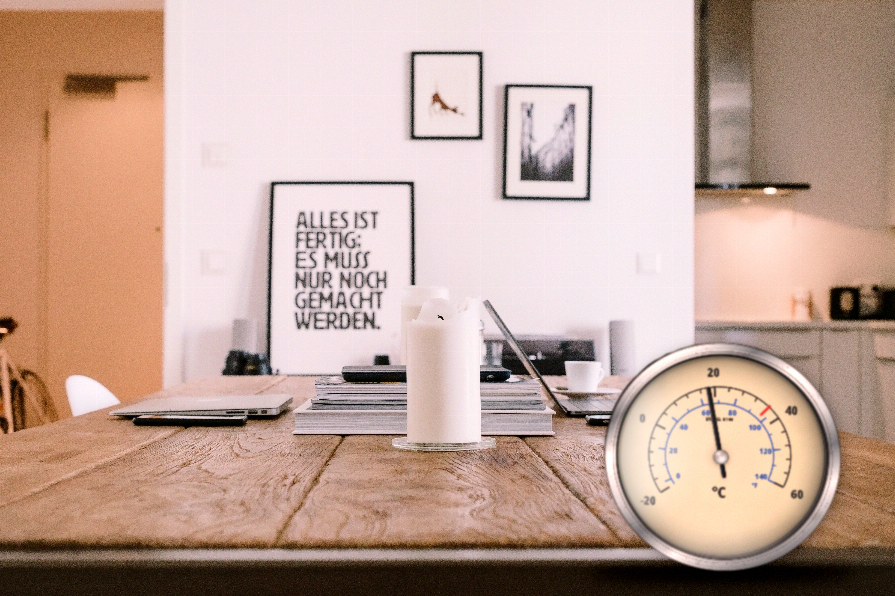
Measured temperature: 18 °C
